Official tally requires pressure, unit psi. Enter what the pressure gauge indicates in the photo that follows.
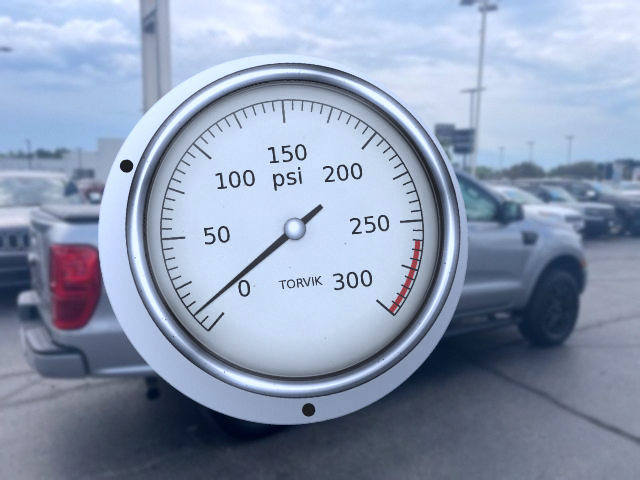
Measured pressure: 10 psi
